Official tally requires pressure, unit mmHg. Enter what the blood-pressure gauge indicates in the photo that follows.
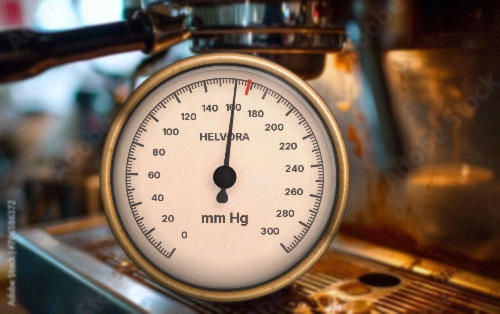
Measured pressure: 160 mmHg
